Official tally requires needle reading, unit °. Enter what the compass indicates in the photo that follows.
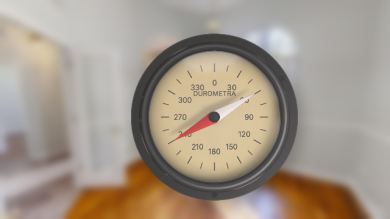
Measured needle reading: 240 °
